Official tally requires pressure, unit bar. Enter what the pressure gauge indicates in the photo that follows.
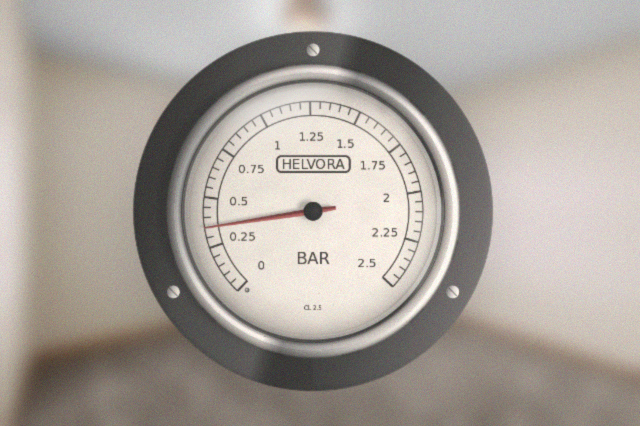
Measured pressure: 0.35 bar
